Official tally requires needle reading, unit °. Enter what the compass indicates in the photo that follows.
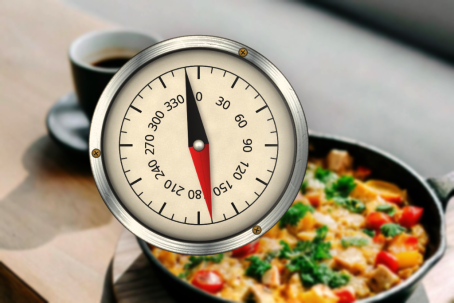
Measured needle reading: 170 °
